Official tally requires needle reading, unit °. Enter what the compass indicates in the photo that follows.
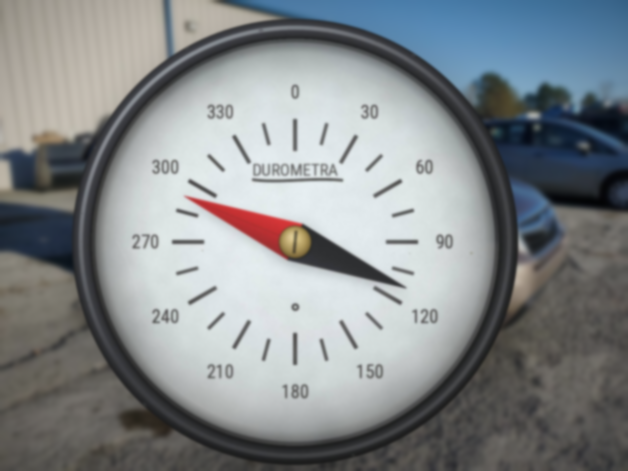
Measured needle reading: 292.5 °
